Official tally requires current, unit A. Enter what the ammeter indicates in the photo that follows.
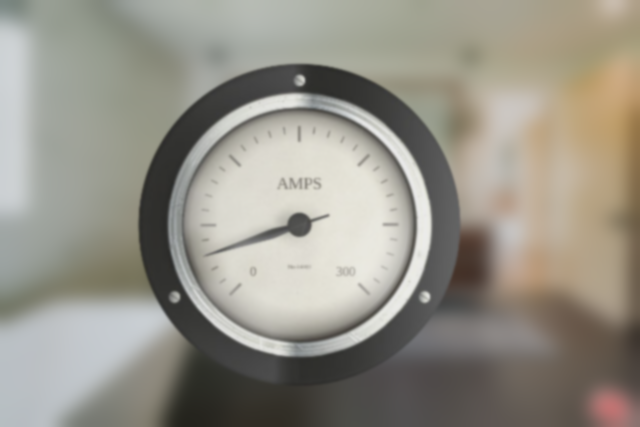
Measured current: 30 A
